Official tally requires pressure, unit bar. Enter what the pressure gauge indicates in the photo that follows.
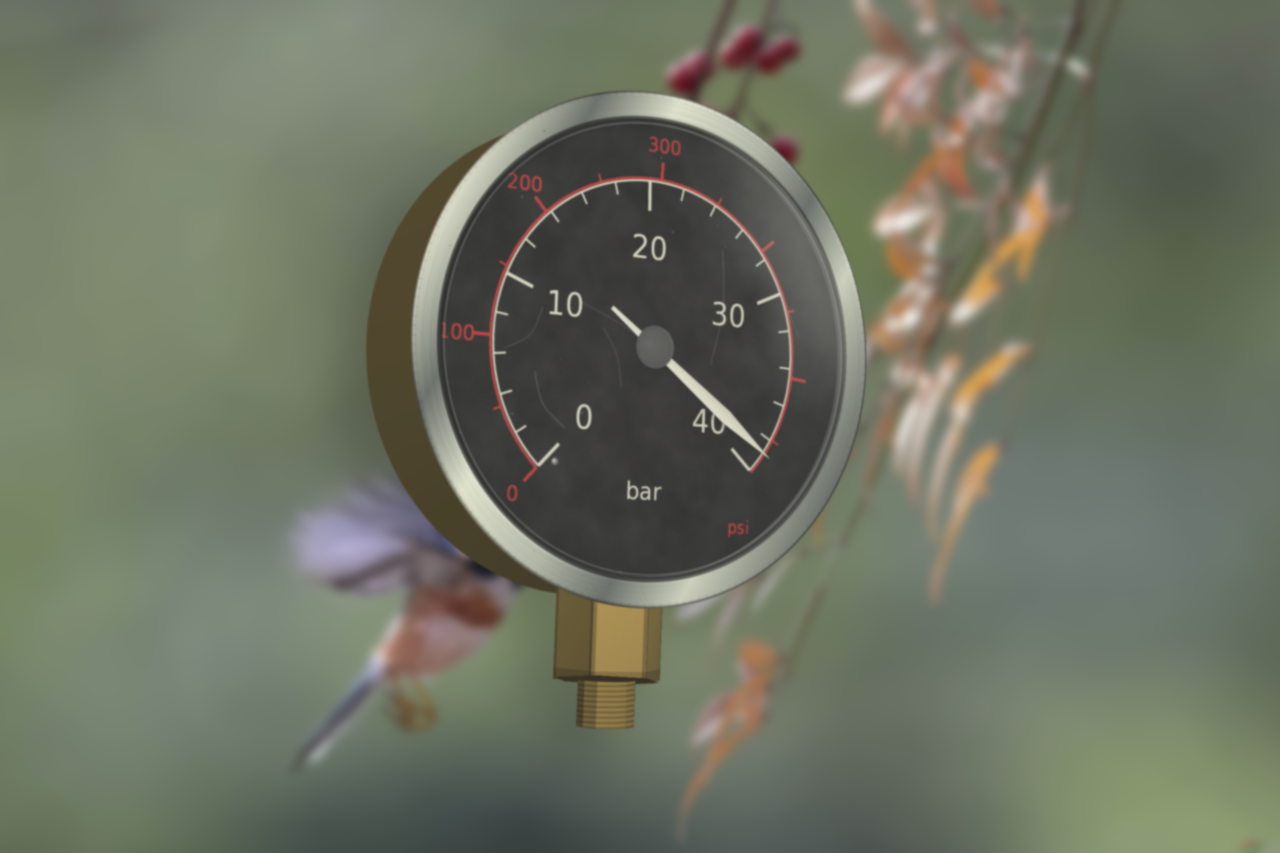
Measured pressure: 39 bar
